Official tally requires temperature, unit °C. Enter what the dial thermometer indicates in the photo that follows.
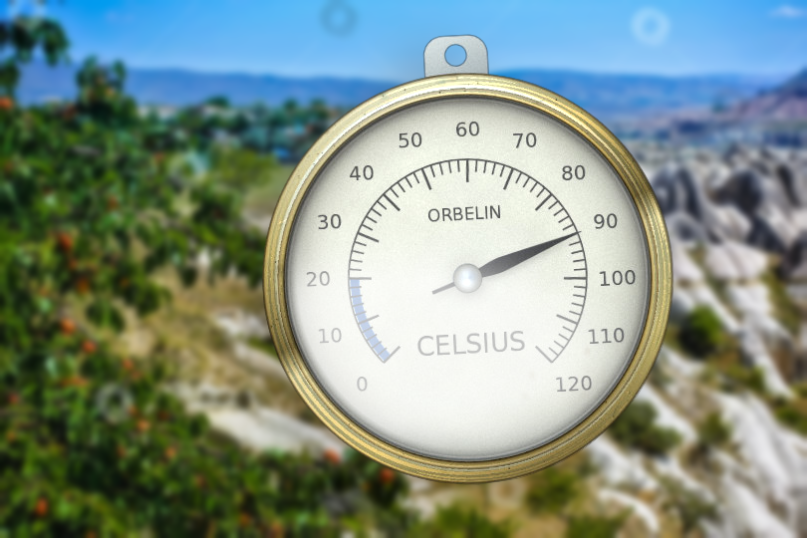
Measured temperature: 90 °C
